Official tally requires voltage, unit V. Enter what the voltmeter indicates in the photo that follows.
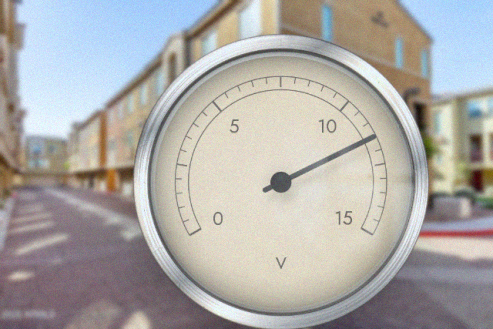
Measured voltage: 11.5 V
